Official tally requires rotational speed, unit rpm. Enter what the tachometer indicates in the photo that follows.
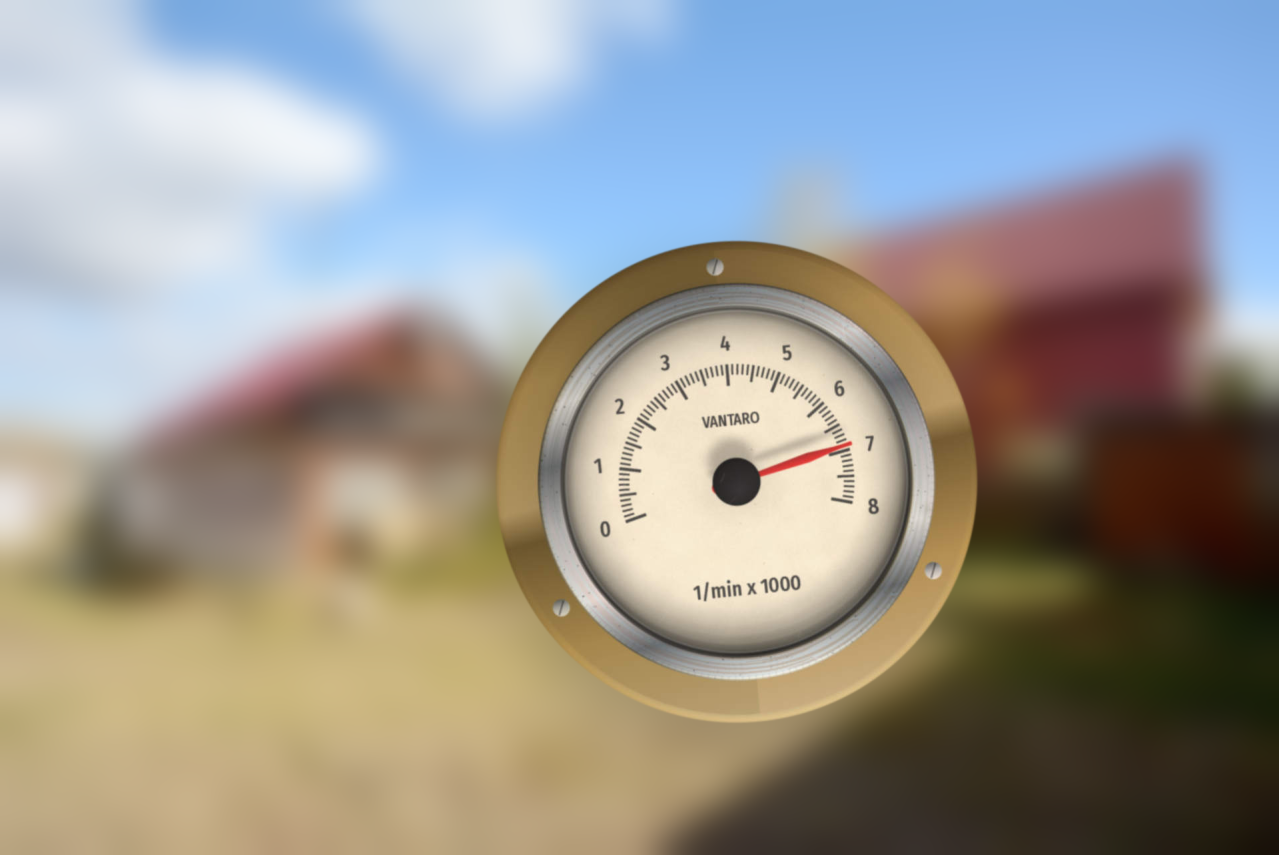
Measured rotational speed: 6900 rpm
